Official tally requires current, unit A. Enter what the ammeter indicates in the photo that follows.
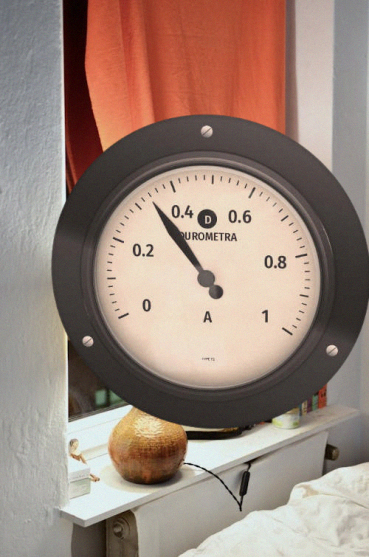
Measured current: 0.34 A
